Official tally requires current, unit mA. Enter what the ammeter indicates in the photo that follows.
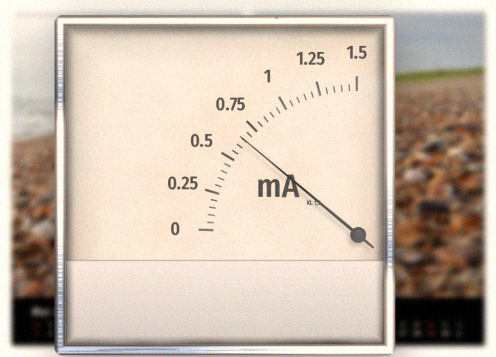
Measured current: 0.65 mA
